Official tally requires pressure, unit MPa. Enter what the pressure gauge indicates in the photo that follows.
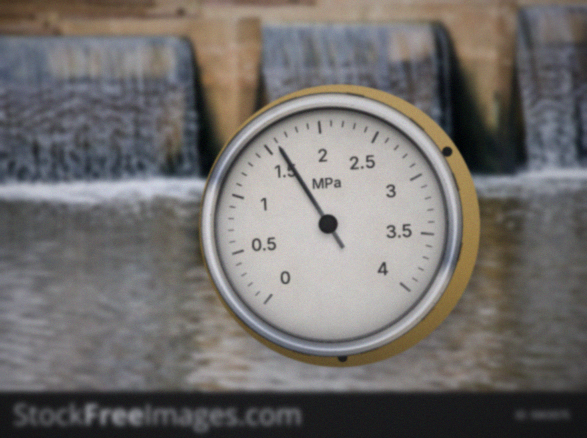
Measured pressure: 1.6 MPa
